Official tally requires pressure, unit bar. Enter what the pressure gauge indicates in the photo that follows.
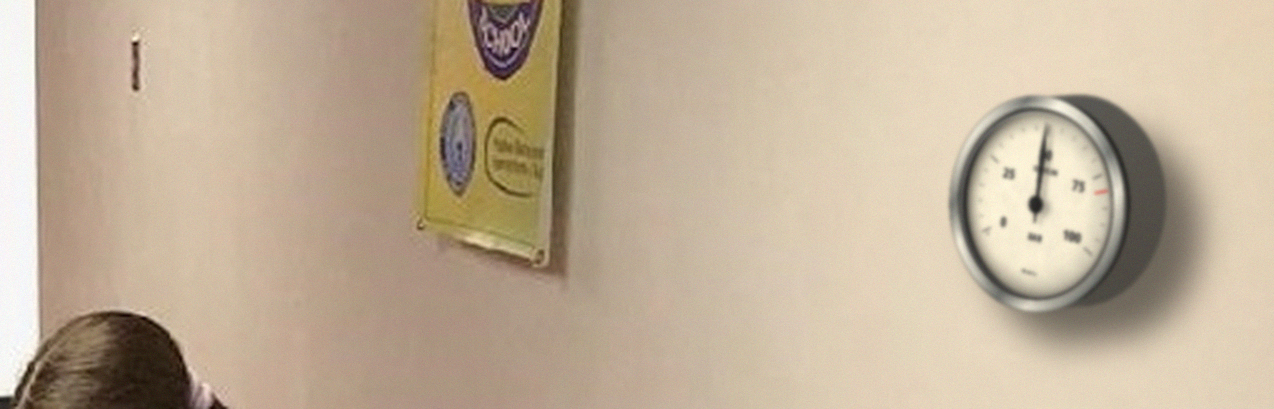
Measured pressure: 50 bar
